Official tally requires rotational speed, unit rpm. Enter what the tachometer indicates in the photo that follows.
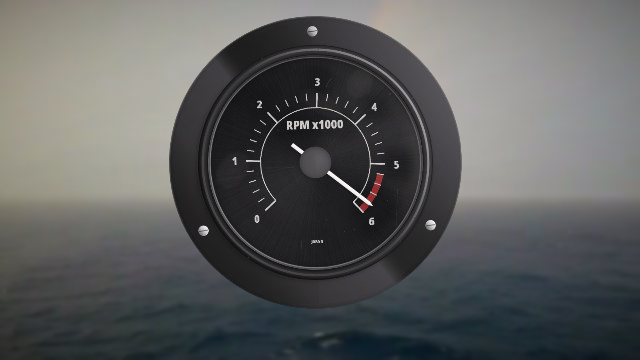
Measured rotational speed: 5800 rpm
